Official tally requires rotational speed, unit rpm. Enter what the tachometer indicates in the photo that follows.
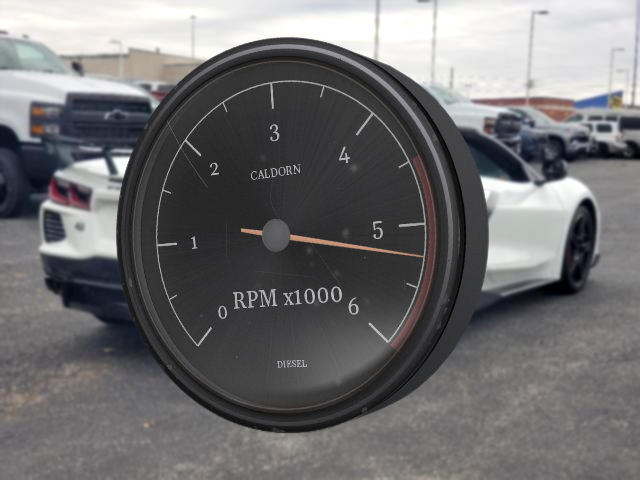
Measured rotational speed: 5250 rpm
